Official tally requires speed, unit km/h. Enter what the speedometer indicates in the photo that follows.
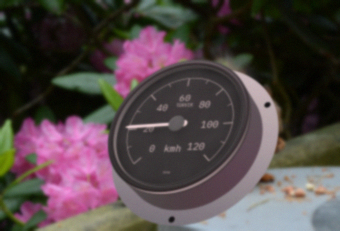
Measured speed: 20 km/h
